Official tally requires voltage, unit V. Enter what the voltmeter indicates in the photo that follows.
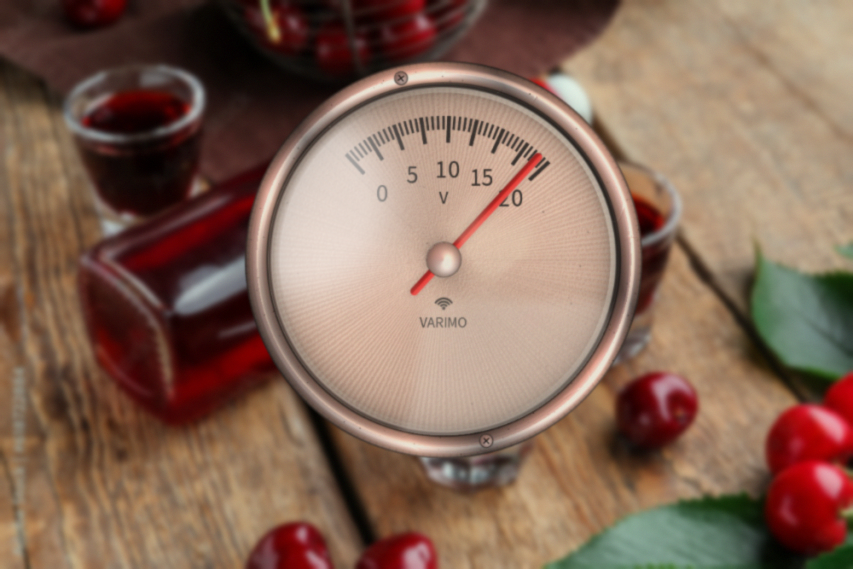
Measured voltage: 19 V
